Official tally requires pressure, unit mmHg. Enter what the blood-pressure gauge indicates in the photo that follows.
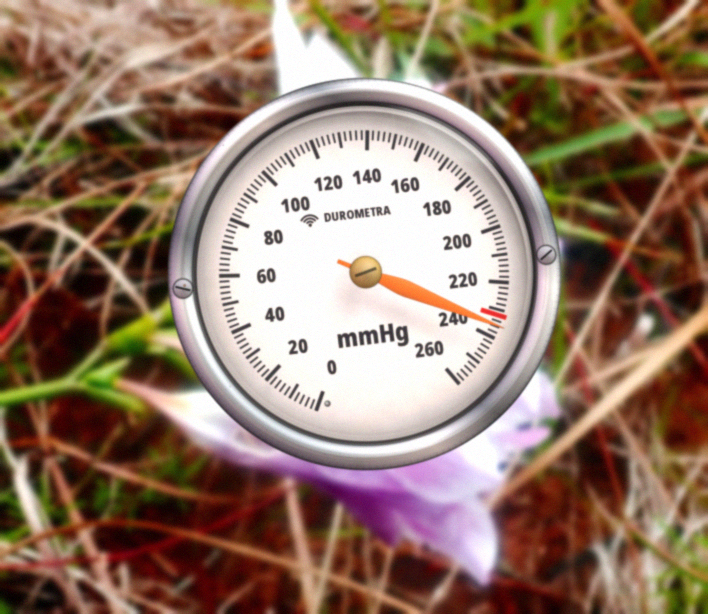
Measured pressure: 236 mmHg
